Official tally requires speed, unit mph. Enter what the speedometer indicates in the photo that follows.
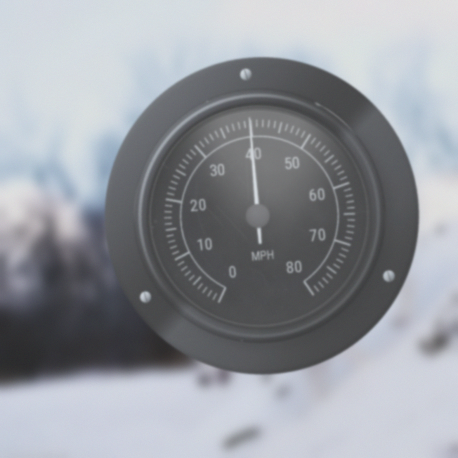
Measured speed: 40 mph
